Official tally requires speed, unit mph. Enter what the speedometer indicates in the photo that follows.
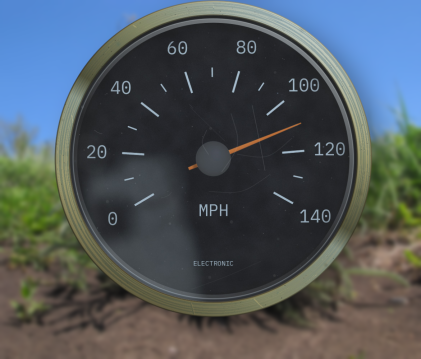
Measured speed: 110 mph
